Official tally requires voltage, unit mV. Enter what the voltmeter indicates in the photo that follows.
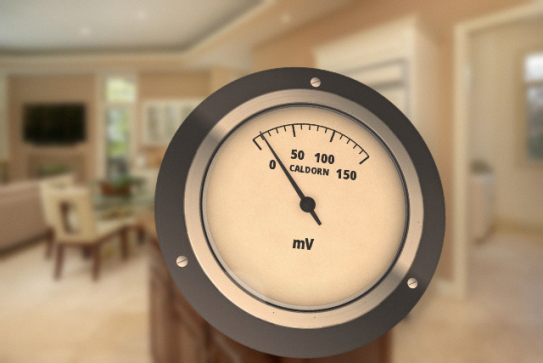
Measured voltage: 10 mV
